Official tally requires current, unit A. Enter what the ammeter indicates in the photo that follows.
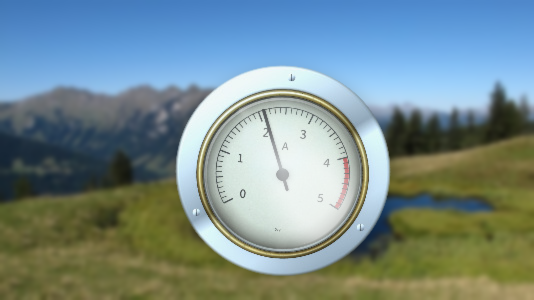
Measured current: 2.1 A
